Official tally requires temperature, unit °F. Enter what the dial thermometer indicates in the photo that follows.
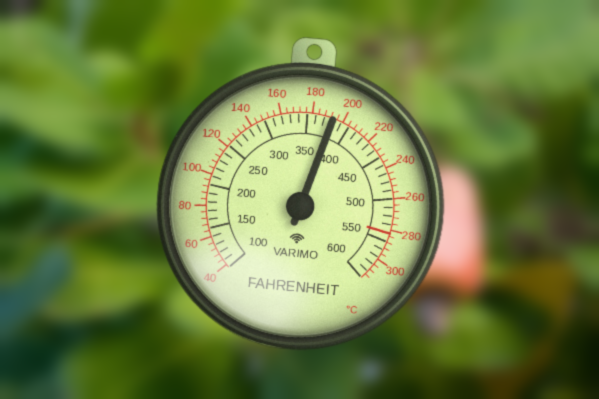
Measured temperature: 380 °F
